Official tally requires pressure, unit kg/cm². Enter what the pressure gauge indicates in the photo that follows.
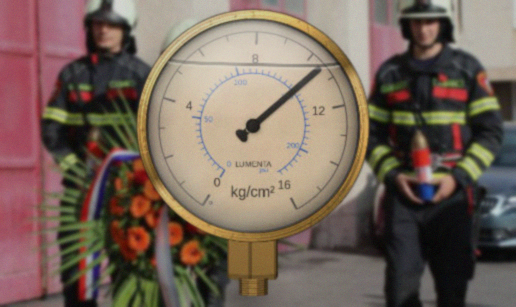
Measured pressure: 10.5 kg/cm²
